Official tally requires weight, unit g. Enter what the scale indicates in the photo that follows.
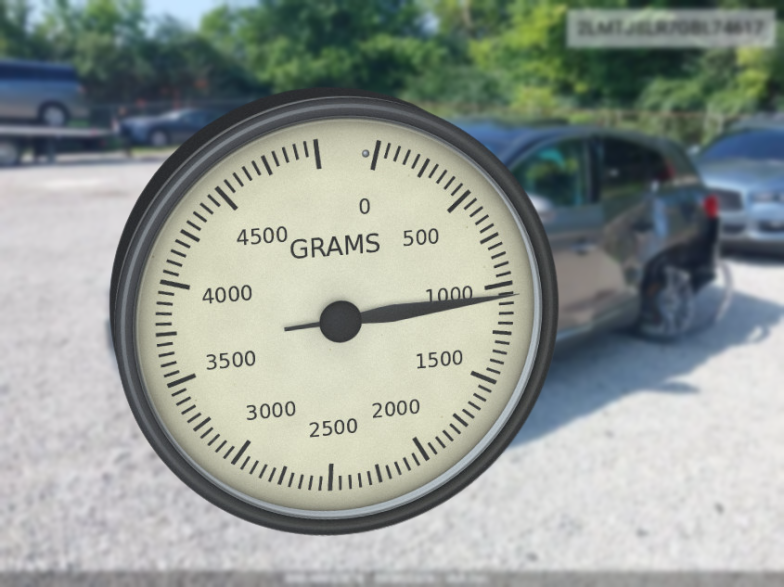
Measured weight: 1050 g
